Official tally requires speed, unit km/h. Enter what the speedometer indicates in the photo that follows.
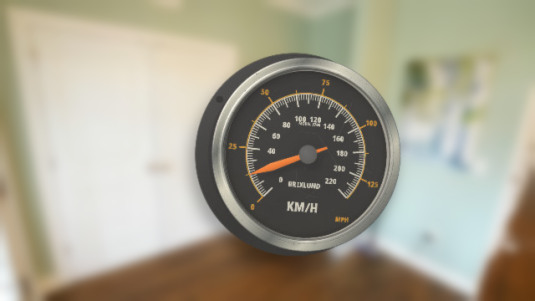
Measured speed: 20 km/h
